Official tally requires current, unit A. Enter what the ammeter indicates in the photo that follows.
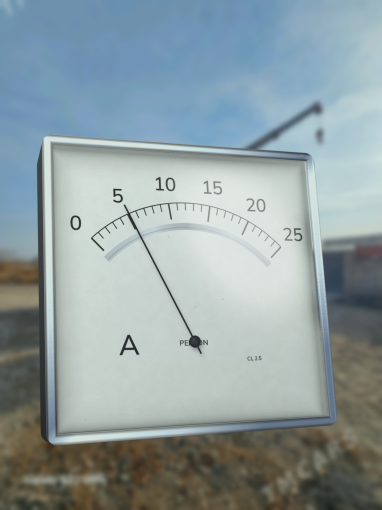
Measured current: 5 A
